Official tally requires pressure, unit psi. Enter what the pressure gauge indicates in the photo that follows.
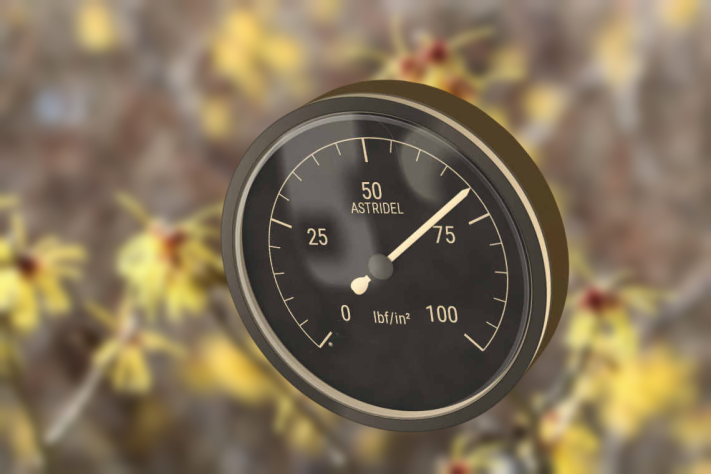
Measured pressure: 70 psi
